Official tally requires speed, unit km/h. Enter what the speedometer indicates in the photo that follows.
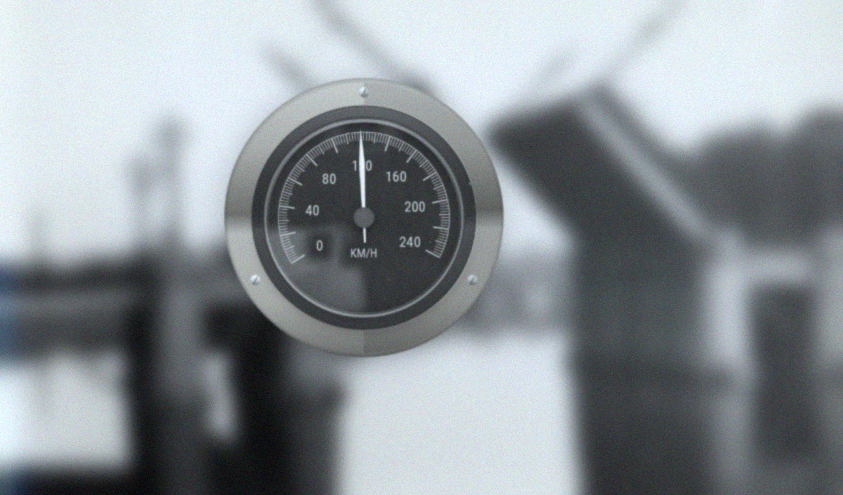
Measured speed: 120 km/h
